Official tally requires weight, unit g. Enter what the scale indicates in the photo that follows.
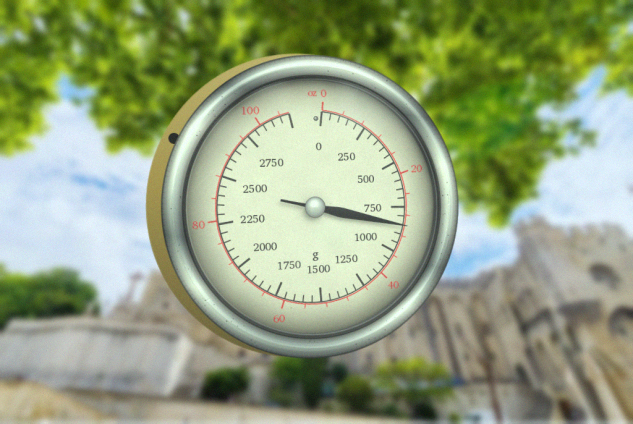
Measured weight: 850 g
